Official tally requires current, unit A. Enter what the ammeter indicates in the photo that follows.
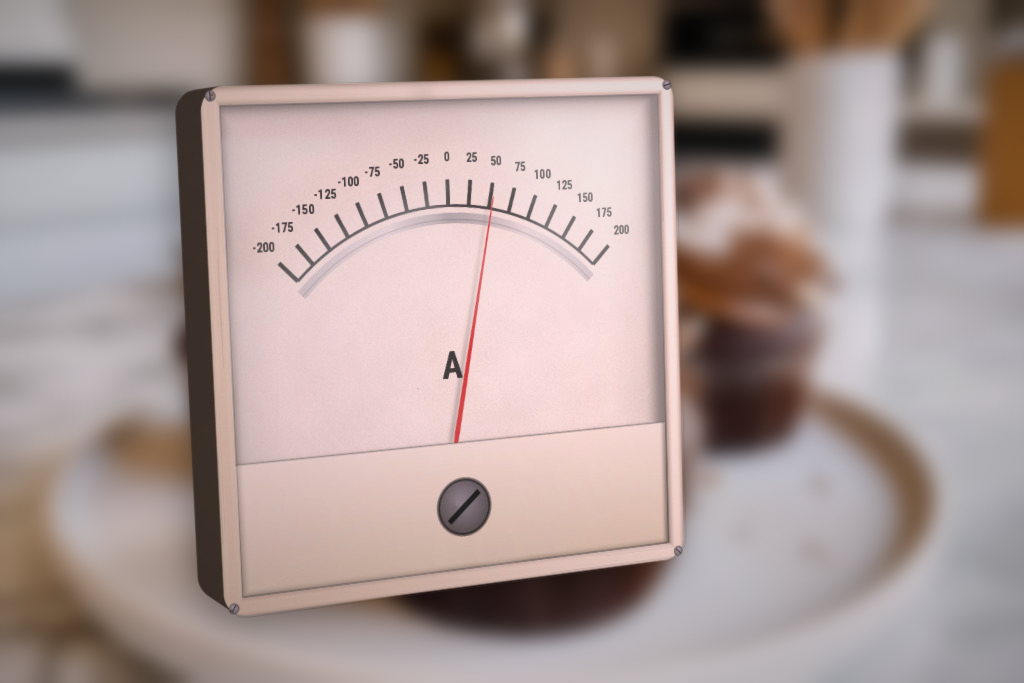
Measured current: 50 A
